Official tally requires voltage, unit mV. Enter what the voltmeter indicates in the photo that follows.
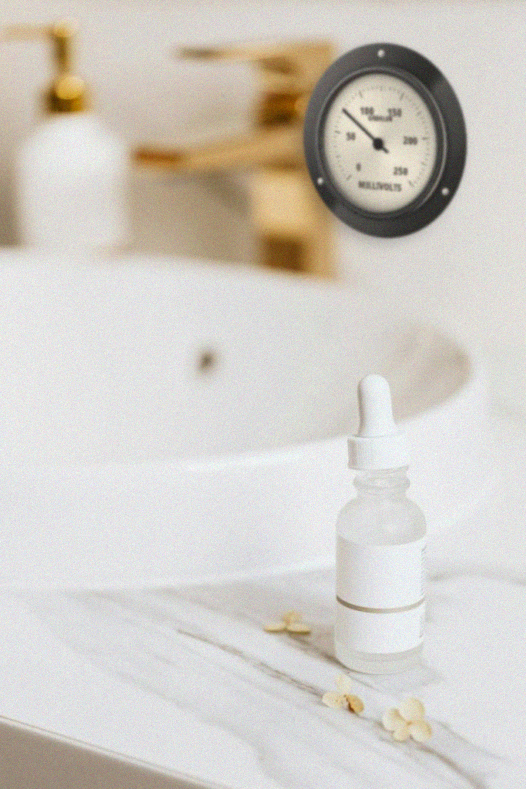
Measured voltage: 75 mV
